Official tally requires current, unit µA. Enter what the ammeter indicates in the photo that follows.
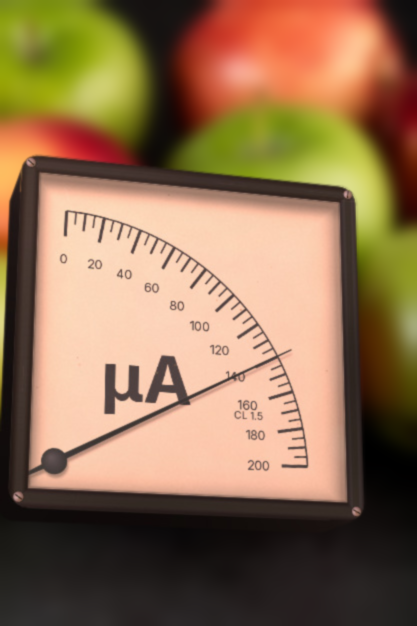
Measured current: 140 µA
